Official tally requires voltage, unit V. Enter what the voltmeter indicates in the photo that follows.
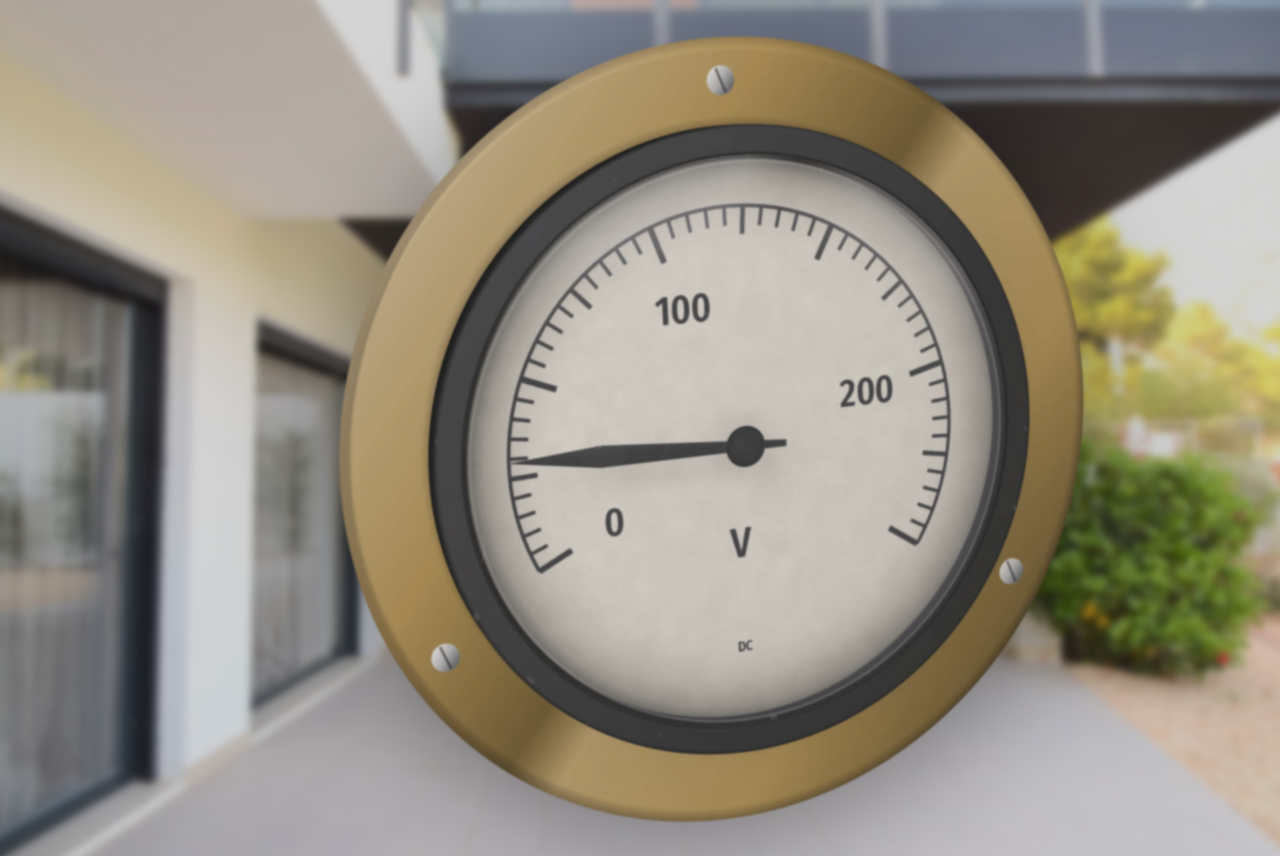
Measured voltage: 30 V
